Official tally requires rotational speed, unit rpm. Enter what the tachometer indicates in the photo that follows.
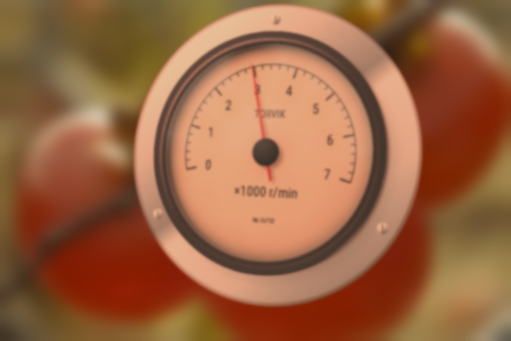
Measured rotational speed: 3000 rpm
